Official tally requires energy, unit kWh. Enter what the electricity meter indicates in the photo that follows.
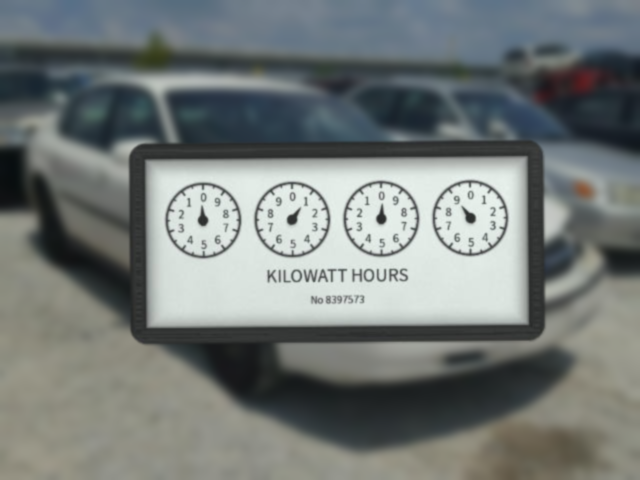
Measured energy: 99 kWh
